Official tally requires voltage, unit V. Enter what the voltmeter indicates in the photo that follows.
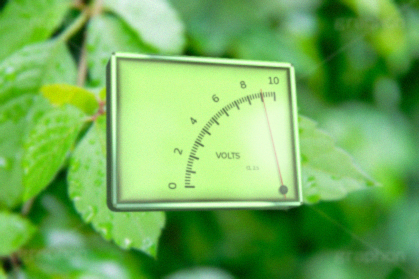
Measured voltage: 9 V
